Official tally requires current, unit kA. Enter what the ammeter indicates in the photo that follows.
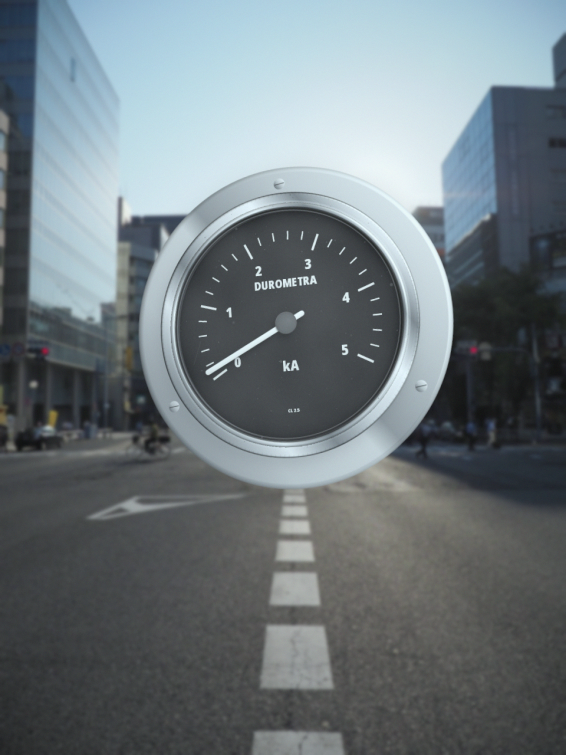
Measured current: 0.1 kA
